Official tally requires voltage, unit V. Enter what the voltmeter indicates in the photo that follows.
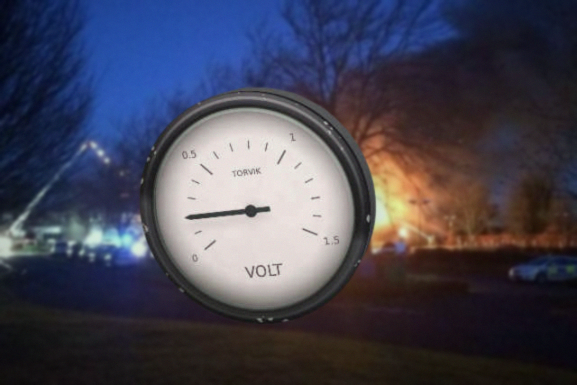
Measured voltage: 0.2 V
